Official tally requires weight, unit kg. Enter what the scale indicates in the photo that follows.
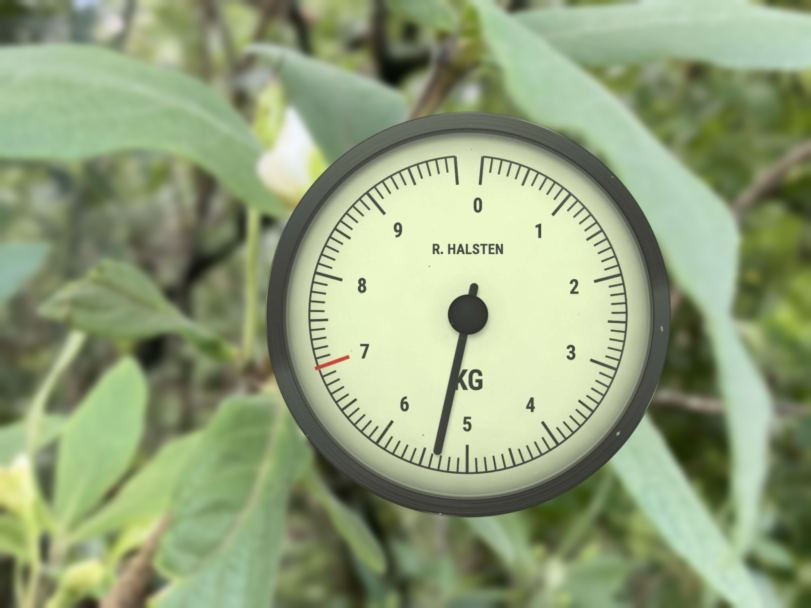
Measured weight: 5.35 kg
